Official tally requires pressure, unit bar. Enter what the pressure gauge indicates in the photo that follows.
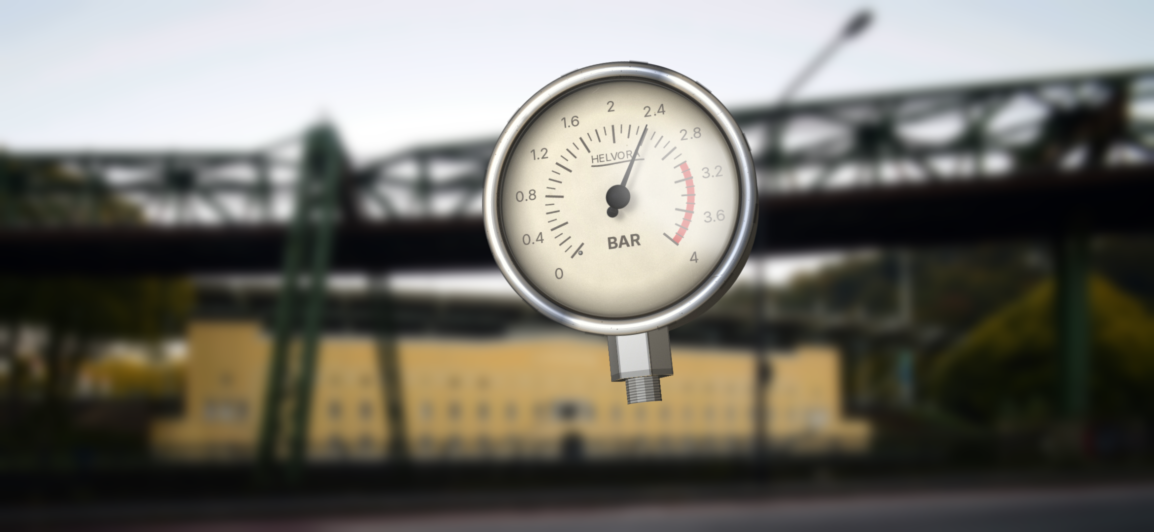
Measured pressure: 2.4 bar
